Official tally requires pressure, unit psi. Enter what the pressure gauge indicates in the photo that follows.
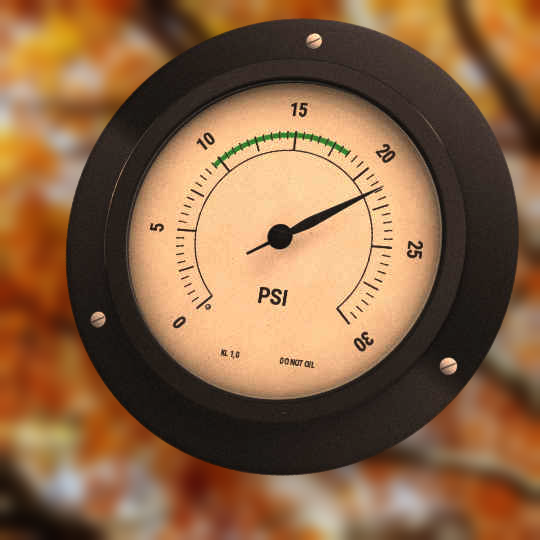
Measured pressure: 21.5 psi
